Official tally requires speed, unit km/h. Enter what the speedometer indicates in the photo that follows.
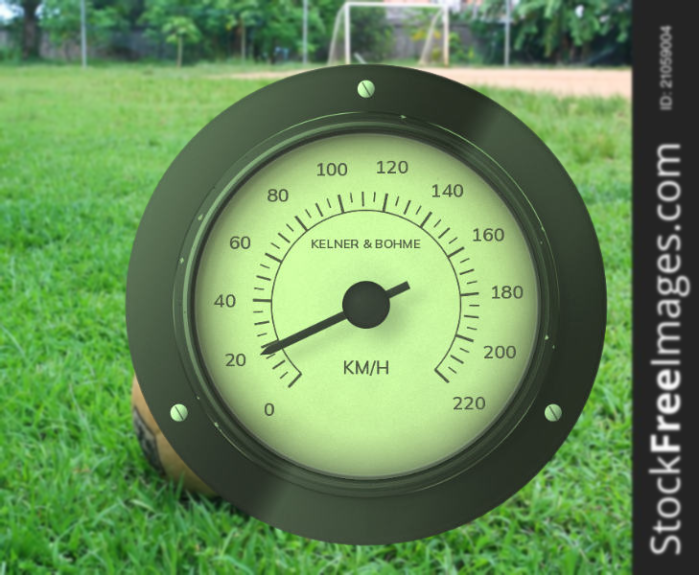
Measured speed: 17.5 km/h
